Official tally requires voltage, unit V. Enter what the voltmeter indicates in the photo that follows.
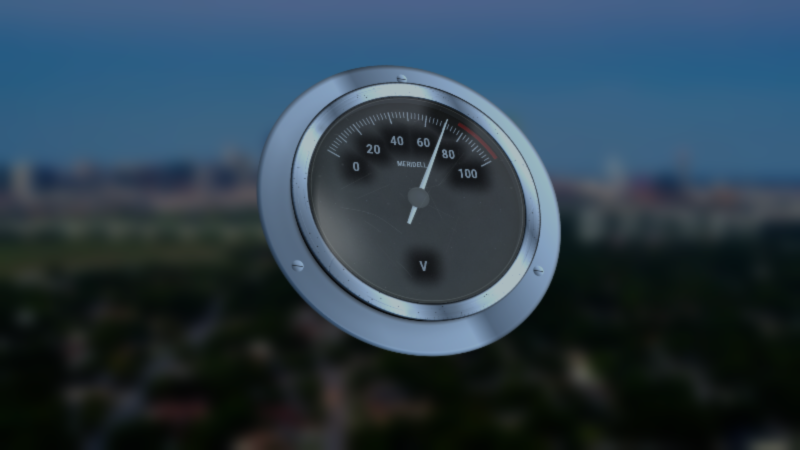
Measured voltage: 70 V
